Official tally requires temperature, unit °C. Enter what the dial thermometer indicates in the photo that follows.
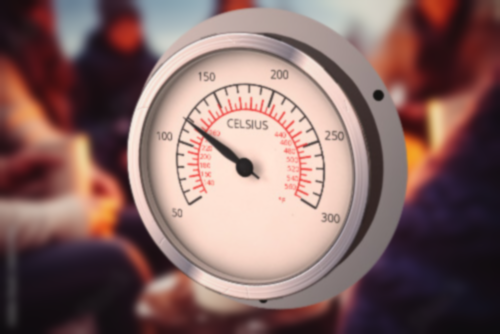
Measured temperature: 120 °C
